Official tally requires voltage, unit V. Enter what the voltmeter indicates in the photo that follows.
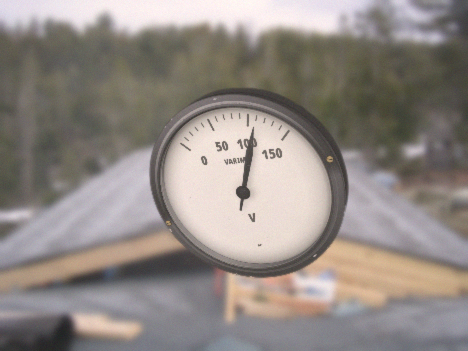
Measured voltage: 110 V
